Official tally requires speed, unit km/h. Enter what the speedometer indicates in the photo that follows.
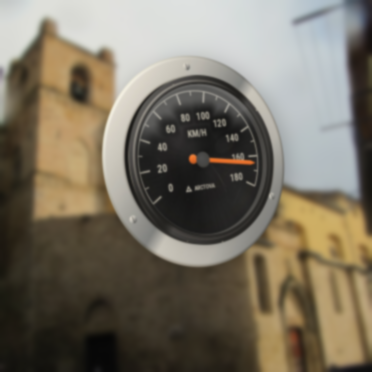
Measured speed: 165 km/h
